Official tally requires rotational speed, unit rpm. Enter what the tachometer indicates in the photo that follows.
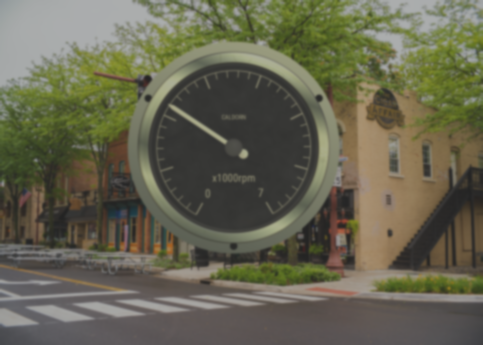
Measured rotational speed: 2200 rpm
